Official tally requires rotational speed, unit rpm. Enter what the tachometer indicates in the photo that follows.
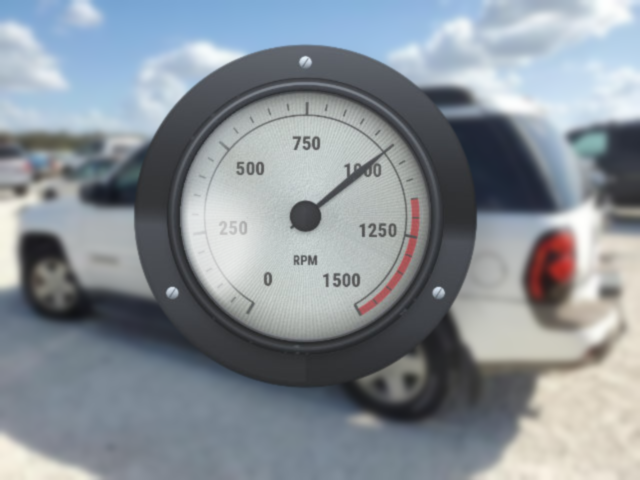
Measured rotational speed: 1000 rpm
